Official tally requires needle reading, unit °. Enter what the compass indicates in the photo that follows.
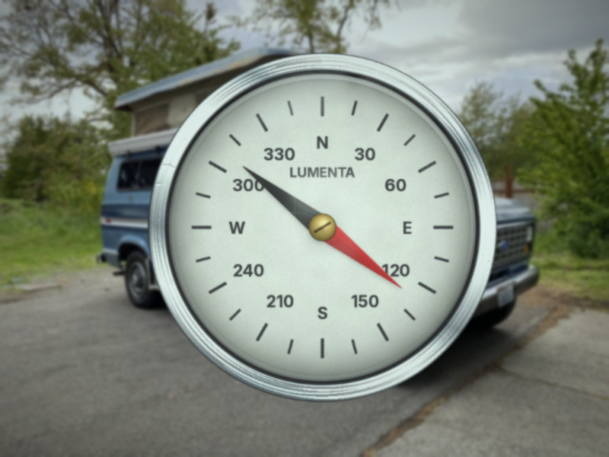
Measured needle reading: 127.5 °
